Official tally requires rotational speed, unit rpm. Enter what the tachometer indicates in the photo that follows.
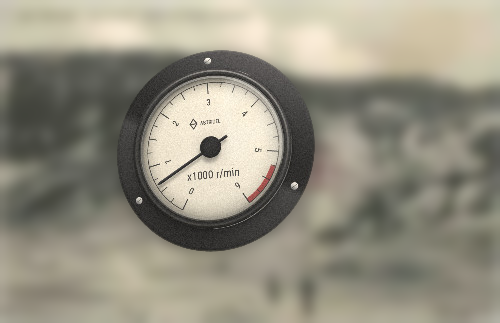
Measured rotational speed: 625 rpm
